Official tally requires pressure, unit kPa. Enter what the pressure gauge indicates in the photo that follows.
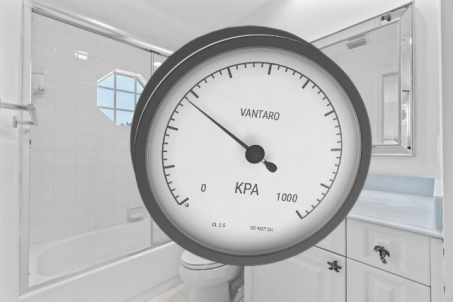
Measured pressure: 280 kPa
